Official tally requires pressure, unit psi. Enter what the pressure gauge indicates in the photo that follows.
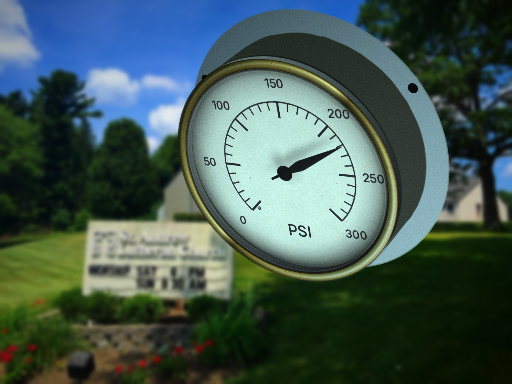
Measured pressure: 220 psi
